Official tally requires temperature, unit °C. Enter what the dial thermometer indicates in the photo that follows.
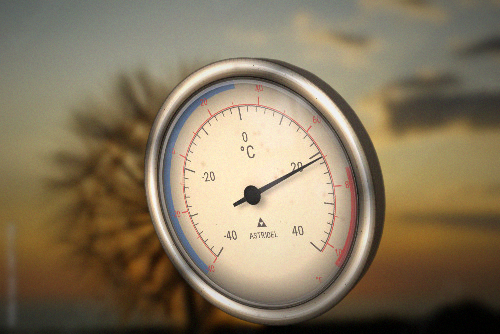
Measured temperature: 21 °C
